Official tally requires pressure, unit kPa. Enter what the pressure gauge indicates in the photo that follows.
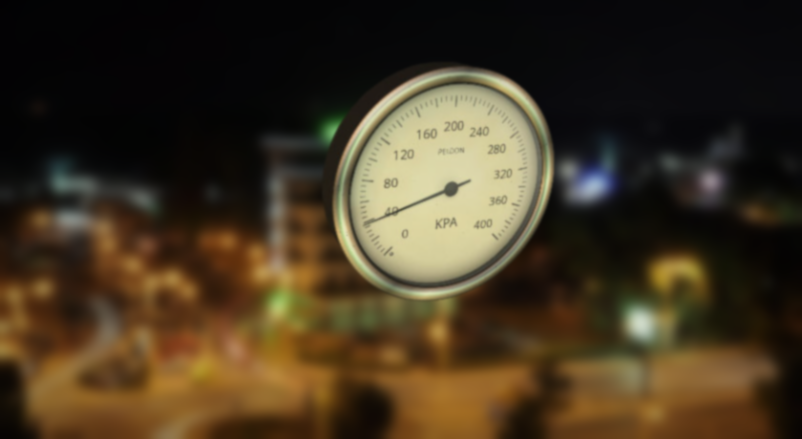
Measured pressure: 40 kPa
